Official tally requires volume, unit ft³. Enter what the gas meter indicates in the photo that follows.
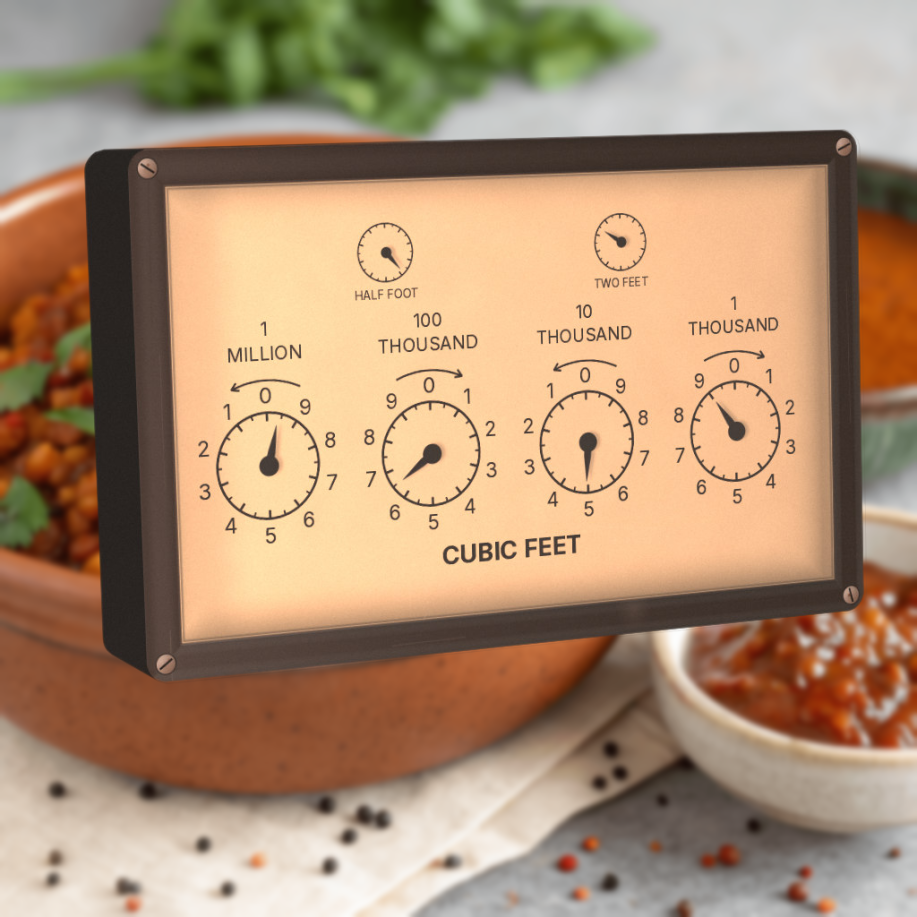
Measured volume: 964900 ft³
